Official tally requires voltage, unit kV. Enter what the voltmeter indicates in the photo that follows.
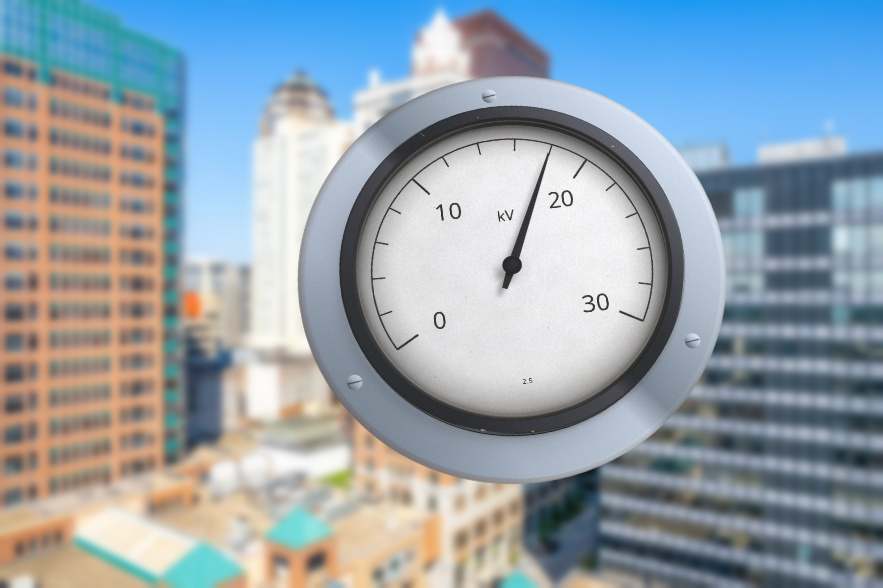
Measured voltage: 18 kV
